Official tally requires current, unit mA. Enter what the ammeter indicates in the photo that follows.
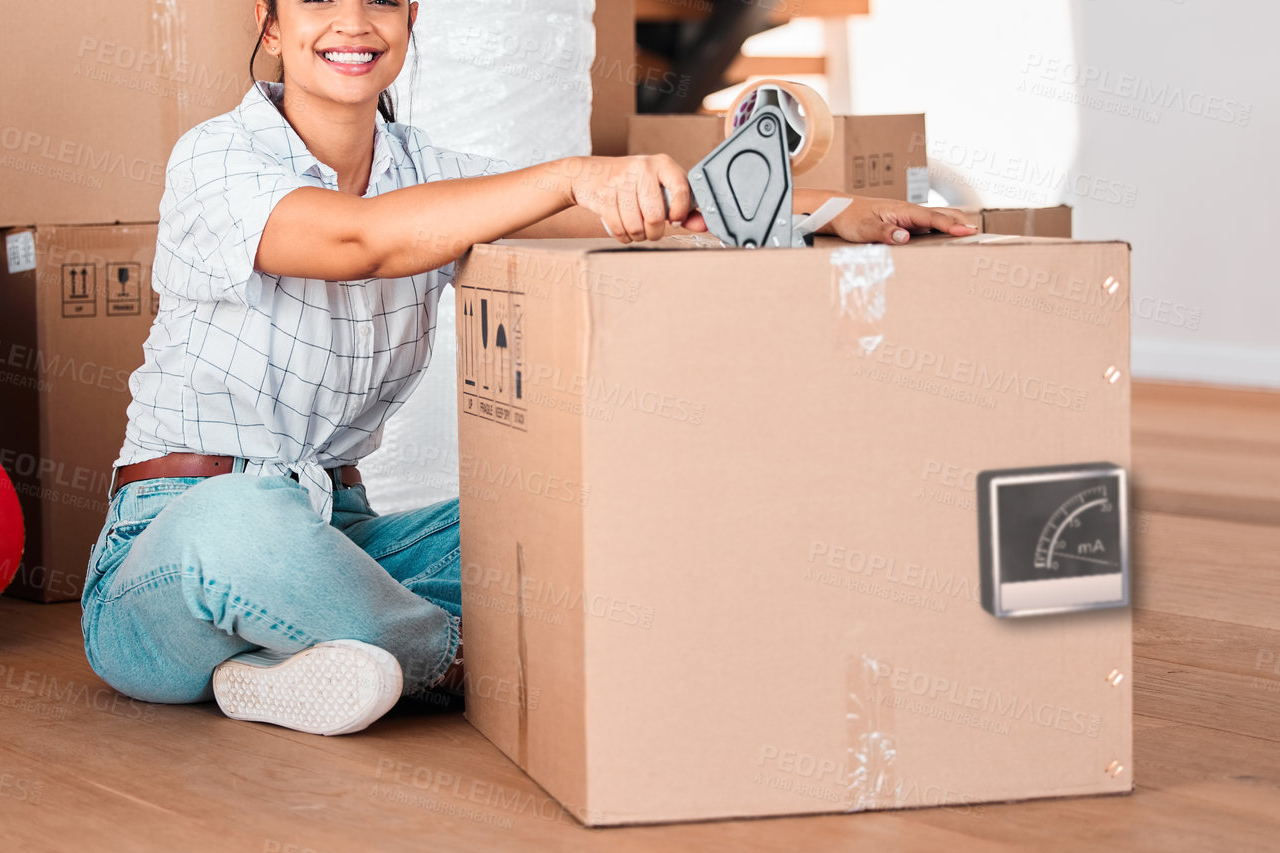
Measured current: 7.5 mA
